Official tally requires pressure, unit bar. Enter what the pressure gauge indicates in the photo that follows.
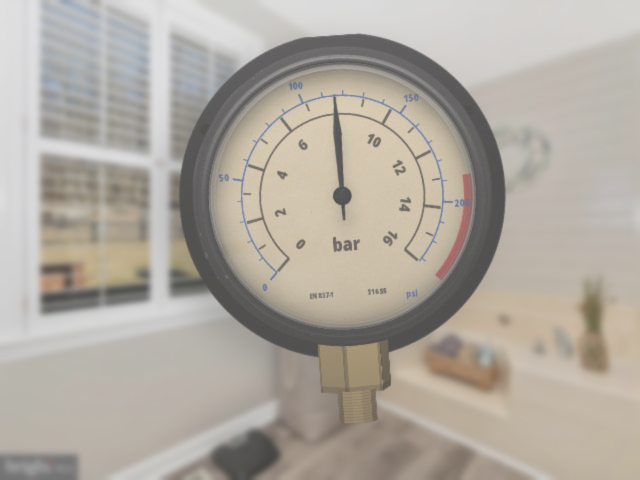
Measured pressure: 8 bar
